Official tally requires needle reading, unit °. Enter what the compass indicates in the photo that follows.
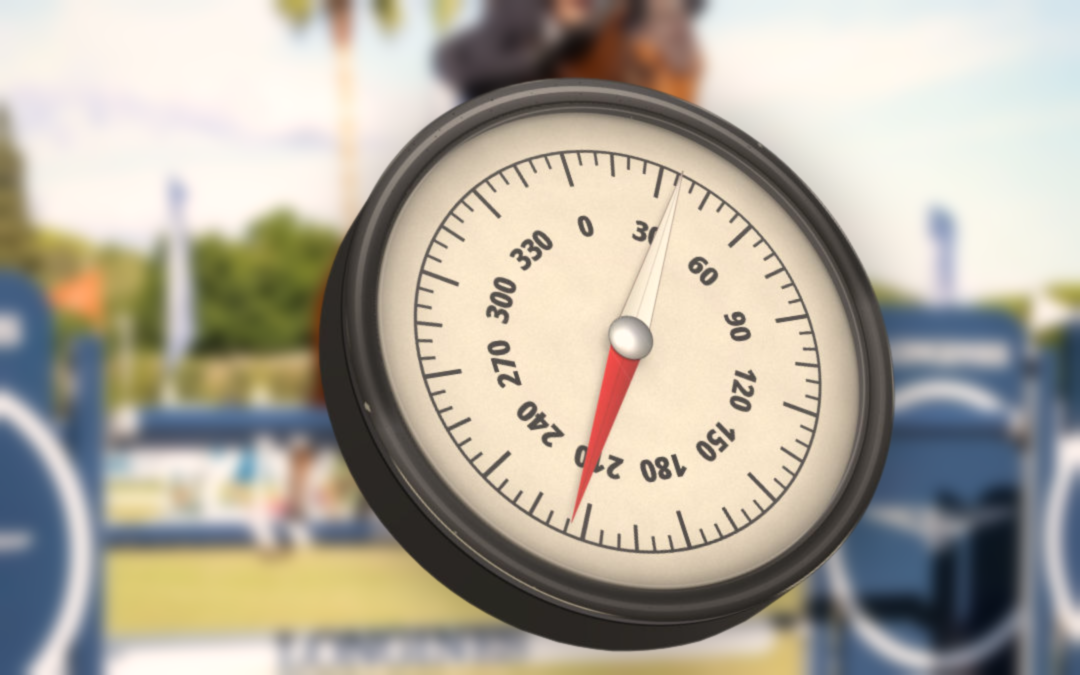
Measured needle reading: 215 °
